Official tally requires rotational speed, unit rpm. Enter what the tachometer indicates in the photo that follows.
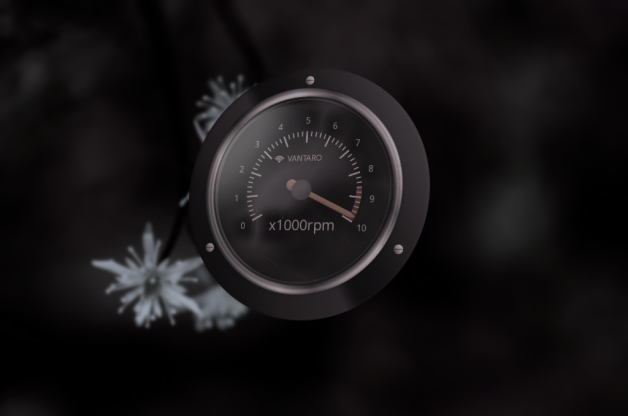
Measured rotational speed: 9800 rpm
